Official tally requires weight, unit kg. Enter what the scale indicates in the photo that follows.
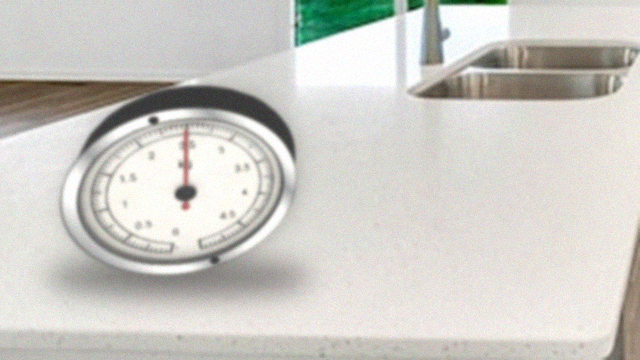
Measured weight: 2.5 kg
